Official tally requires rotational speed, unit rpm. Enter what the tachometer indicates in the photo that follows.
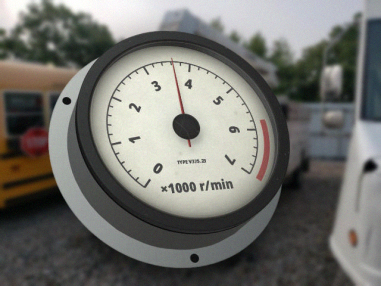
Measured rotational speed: 3600 rpm
